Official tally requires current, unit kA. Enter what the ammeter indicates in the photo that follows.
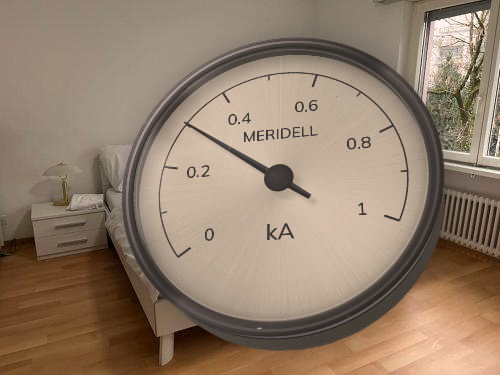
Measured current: 0.3 kA
